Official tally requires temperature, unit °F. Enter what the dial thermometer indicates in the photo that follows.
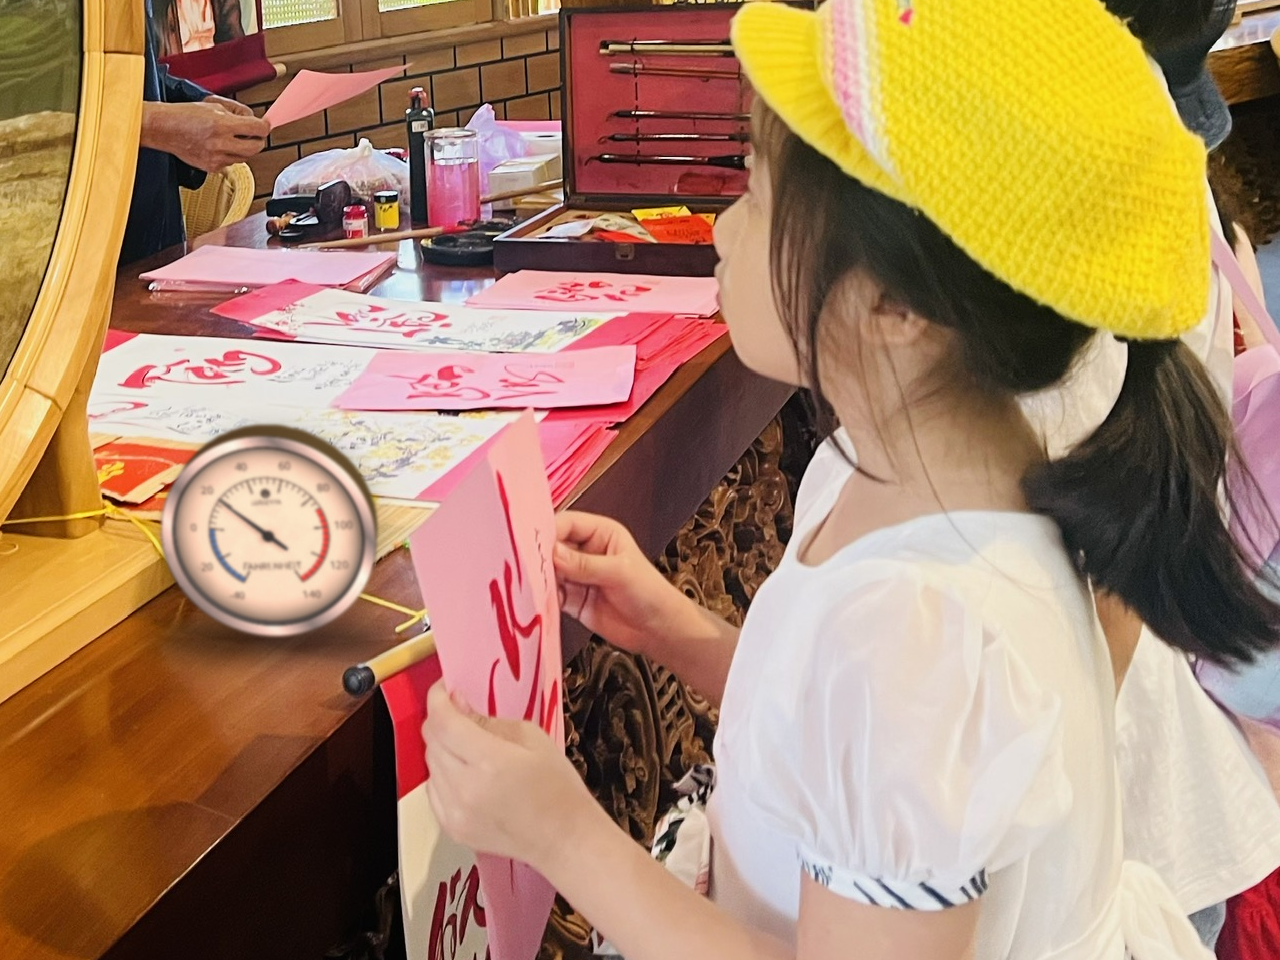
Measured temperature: 20 °F
